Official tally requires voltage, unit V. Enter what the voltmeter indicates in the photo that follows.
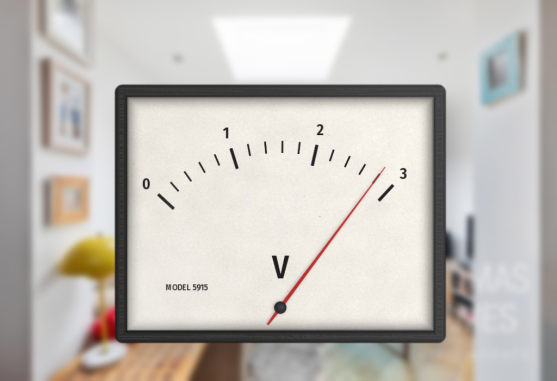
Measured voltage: 2.8 V
